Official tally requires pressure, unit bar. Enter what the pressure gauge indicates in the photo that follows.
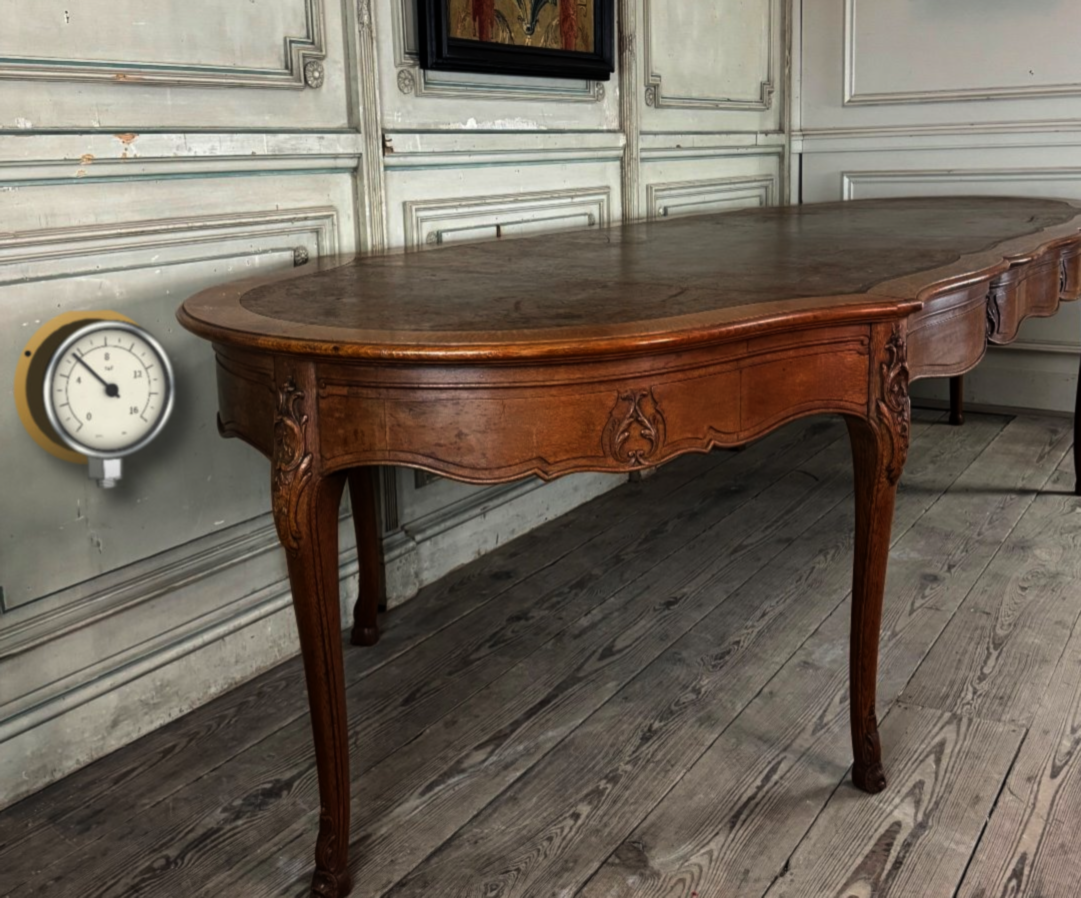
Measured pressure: 5.5 bar
